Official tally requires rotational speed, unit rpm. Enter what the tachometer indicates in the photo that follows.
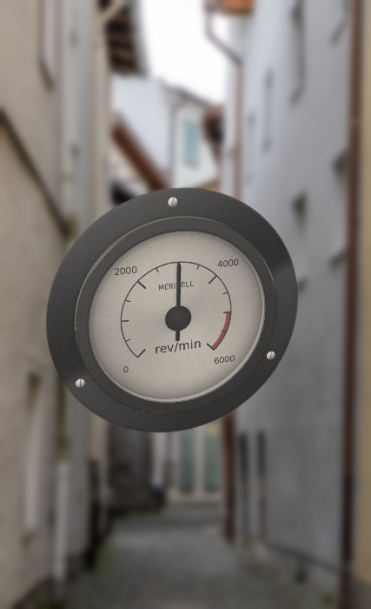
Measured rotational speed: 3000 rpm
